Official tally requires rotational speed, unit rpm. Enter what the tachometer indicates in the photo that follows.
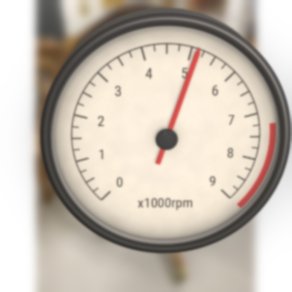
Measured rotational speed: 5125 rpm
